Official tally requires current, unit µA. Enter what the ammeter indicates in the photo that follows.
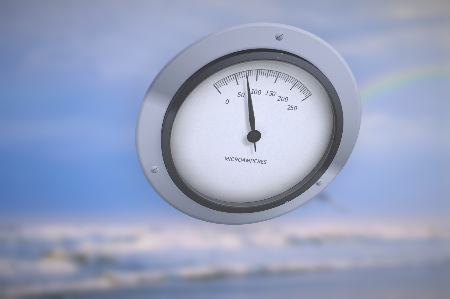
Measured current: 75 µA
